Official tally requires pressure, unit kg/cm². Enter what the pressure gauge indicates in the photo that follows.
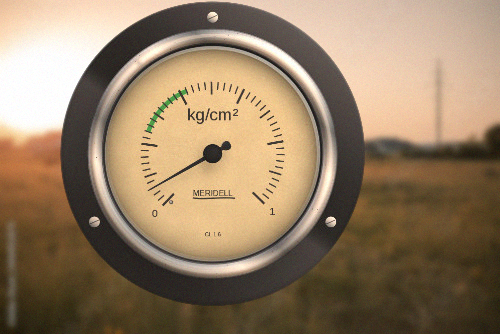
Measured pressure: 0.06 kg/cm²
